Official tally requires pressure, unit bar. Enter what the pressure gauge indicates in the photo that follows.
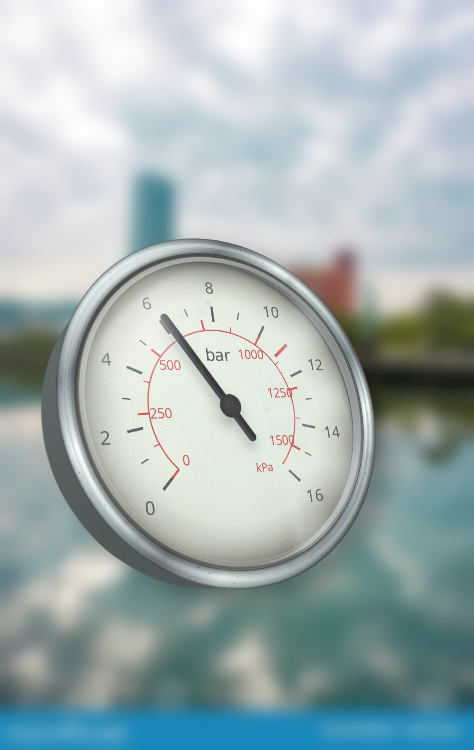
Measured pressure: 6 bar
